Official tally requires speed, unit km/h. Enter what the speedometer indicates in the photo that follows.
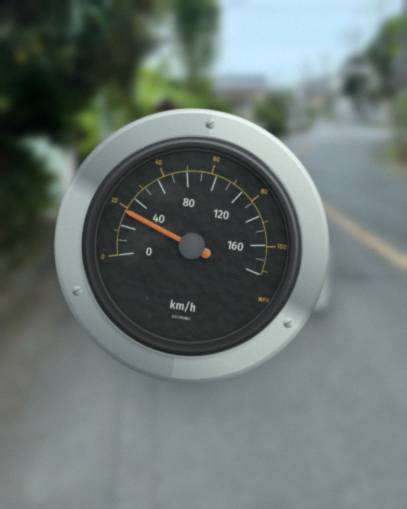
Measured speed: 30 km/h
